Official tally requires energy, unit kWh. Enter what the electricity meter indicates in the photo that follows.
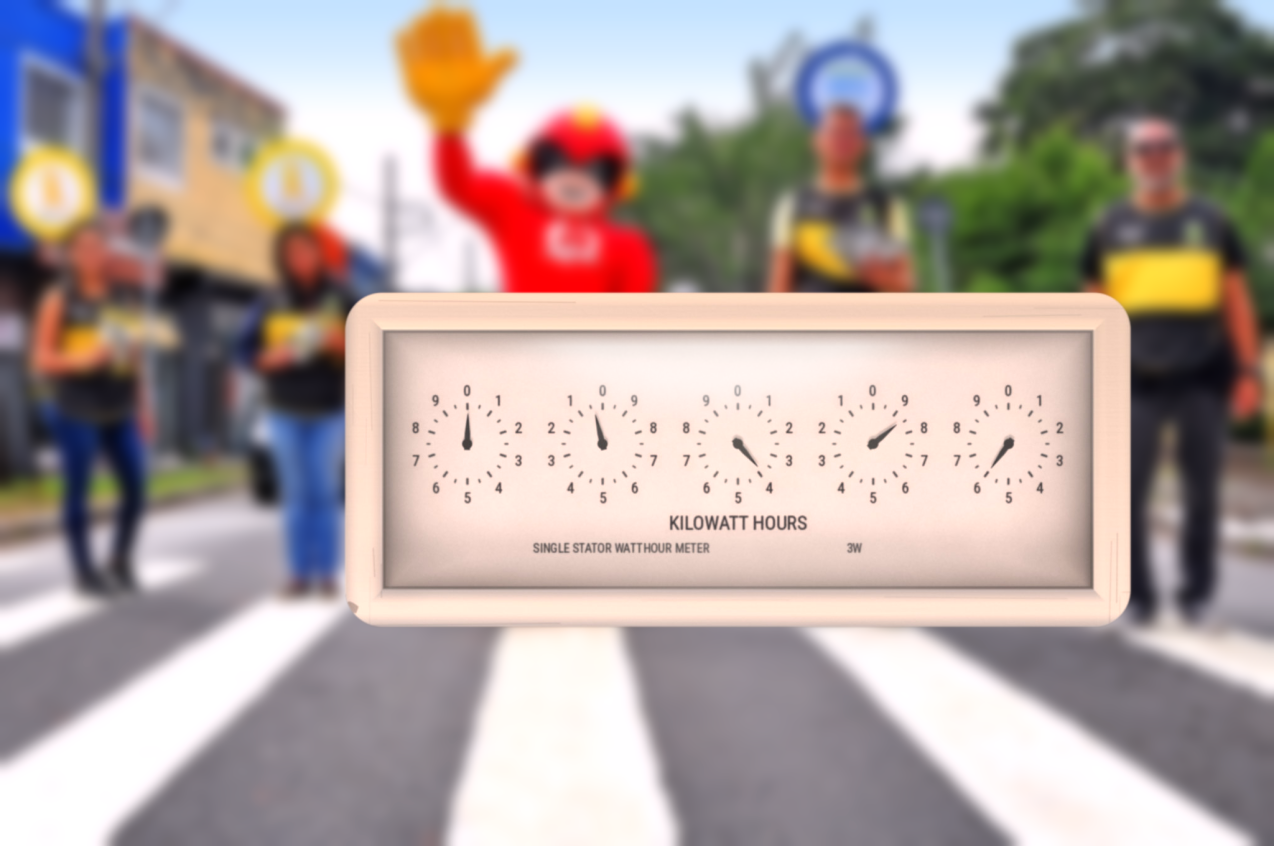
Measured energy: 386 kWh
